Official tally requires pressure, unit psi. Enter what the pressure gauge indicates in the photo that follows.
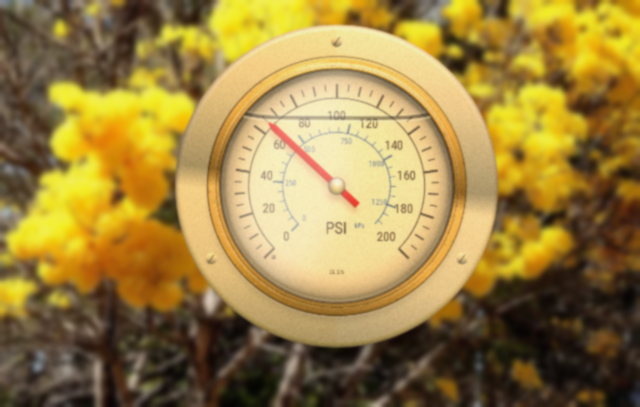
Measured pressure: 65 psi
